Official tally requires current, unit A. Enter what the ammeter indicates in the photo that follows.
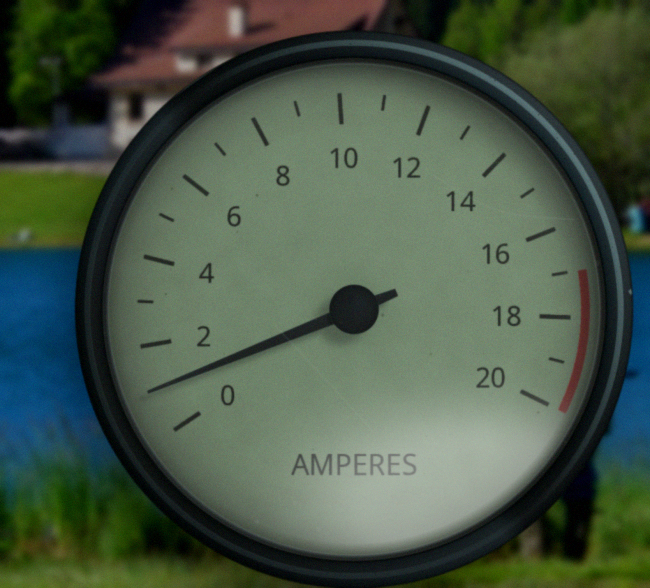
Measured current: 1 A
